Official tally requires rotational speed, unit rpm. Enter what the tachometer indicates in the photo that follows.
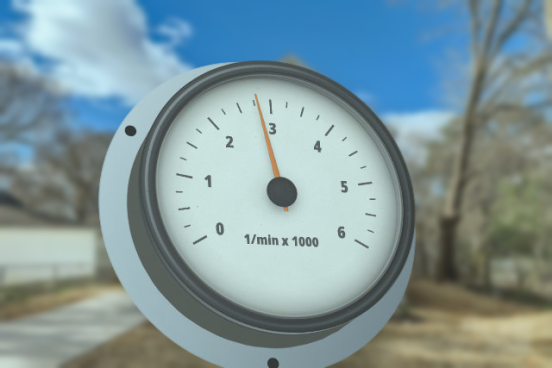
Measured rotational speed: 2750 rpm
